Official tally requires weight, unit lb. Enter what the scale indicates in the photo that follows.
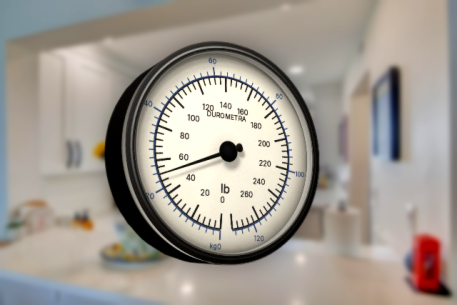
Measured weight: 52 lb
